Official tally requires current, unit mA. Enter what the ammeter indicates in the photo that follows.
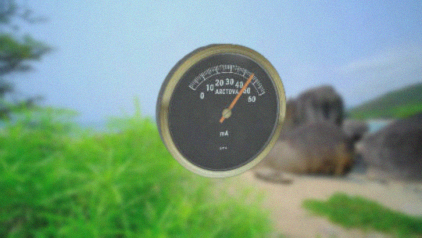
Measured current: 45 mA
